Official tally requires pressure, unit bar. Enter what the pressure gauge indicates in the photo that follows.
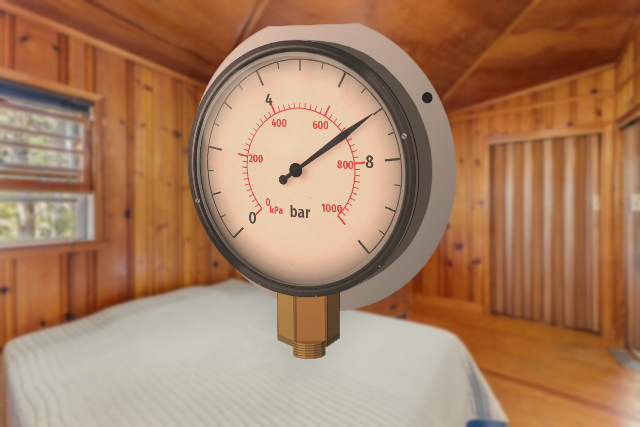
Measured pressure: 7 bar
